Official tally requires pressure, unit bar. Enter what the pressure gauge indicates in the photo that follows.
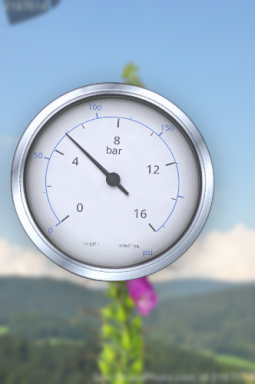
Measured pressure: 5 bar
